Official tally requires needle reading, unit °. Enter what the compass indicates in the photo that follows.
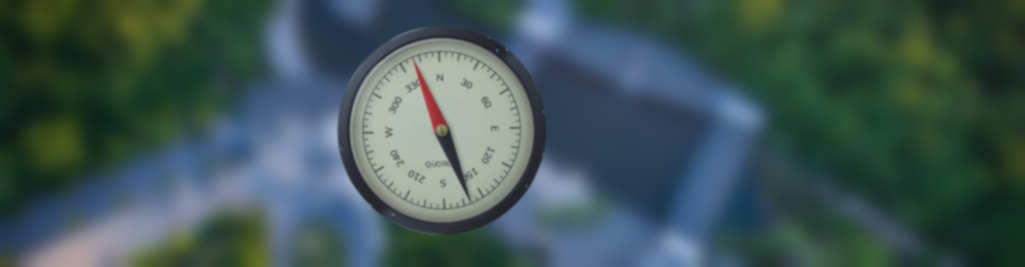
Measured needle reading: 340 °
